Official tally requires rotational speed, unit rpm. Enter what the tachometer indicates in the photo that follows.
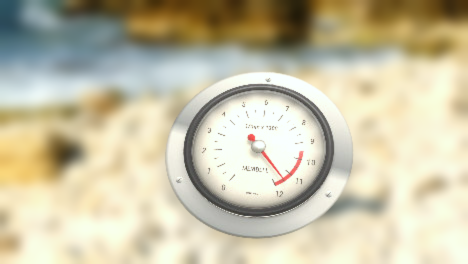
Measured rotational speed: 11500 rpm
